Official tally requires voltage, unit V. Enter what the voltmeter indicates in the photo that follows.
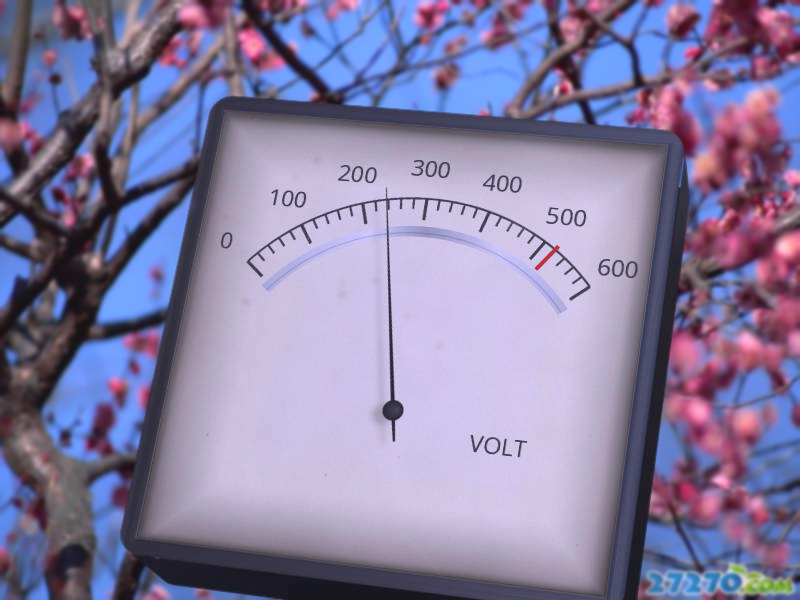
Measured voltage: 240 V
